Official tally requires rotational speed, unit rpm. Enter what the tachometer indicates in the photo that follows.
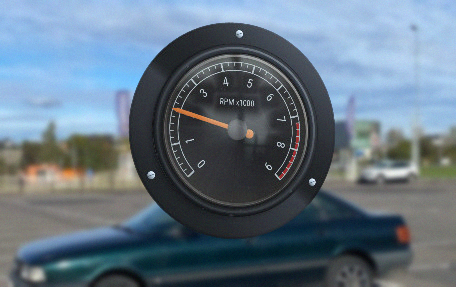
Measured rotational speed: 2000 rpm
